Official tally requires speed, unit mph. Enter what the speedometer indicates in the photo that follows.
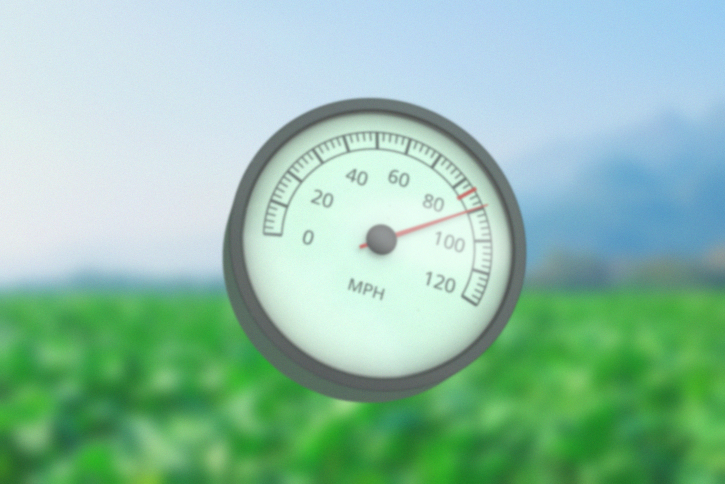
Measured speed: 90 mph
